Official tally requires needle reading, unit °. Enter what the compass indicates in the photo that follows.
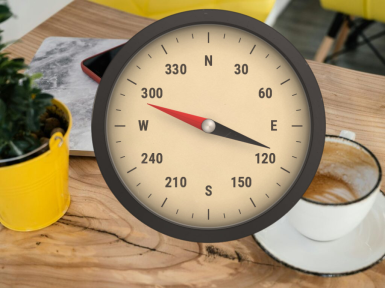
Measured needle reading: 290 °
